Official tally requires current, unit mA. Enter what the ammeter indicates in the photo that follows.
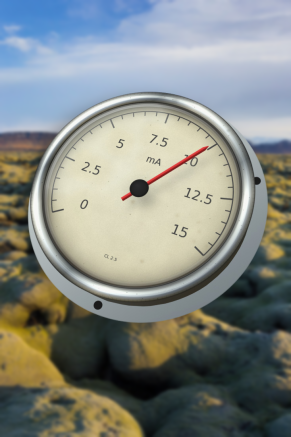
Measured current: 10 mA
